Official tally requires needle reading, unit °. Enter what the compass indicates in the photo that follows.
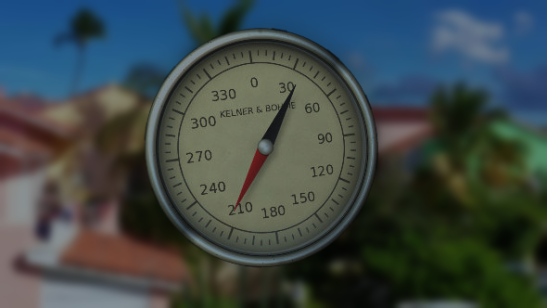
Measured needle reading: 215 °
